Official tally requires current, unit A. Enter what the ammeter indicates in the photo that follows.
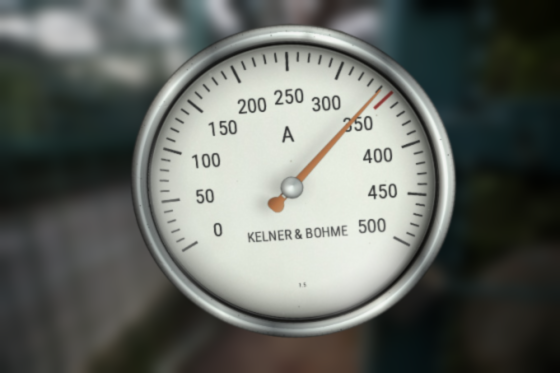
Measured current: 340 A
